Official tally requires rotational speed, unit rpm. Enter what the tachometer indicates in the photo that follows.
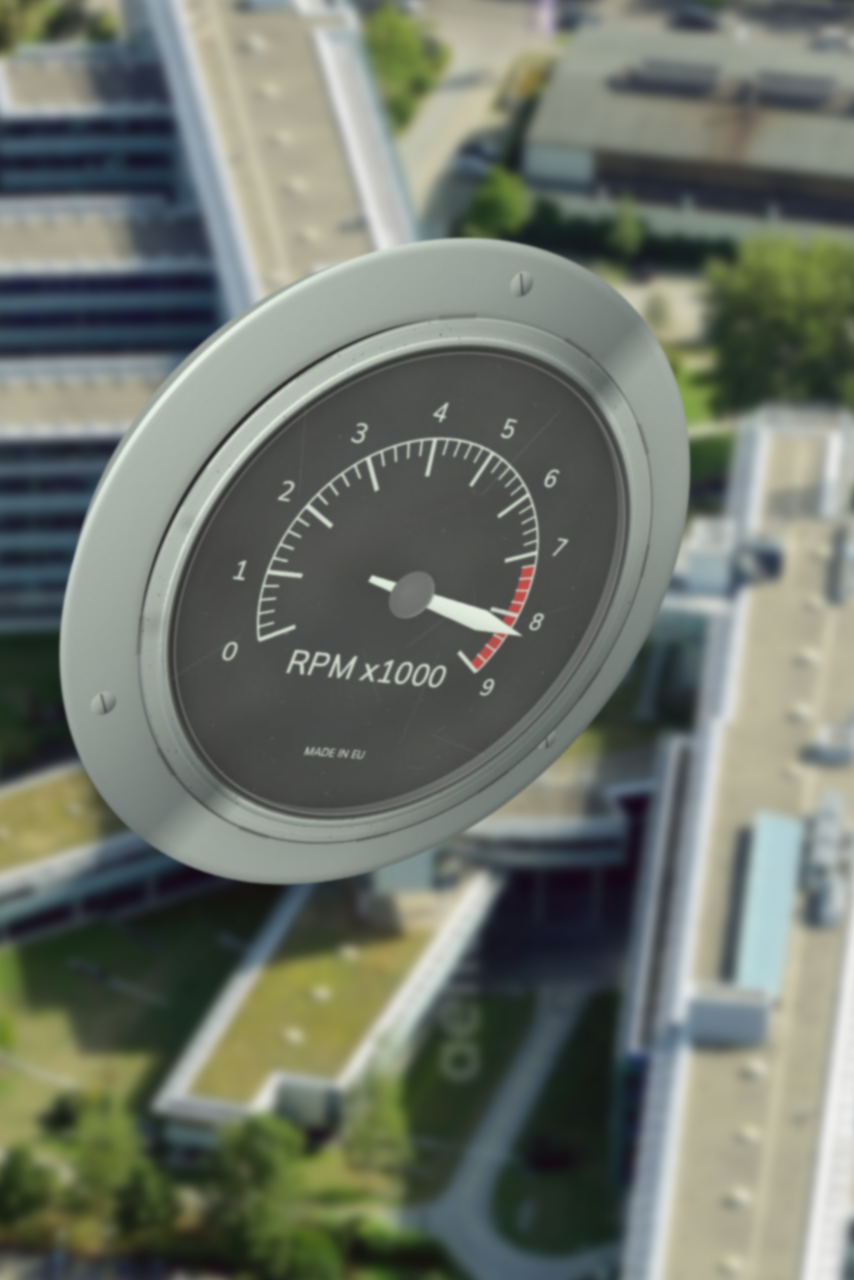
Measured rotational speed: 8200 rpm
